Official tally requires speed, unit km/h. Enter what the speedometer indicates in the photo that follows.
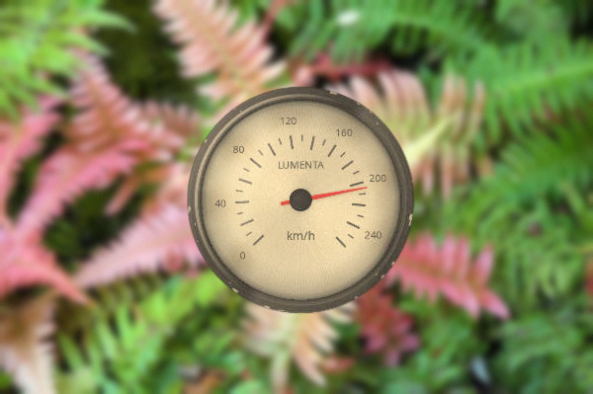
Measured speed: 205 km/h
